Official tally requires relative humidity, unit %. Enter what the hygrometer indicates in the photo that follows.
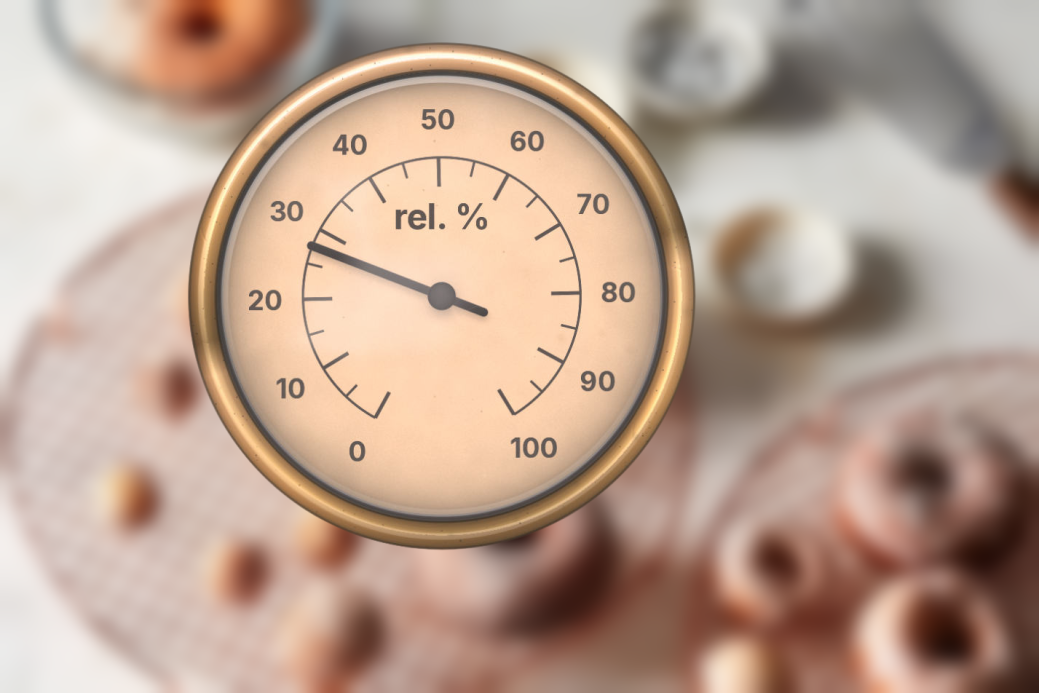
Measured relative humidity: 27.5 %
